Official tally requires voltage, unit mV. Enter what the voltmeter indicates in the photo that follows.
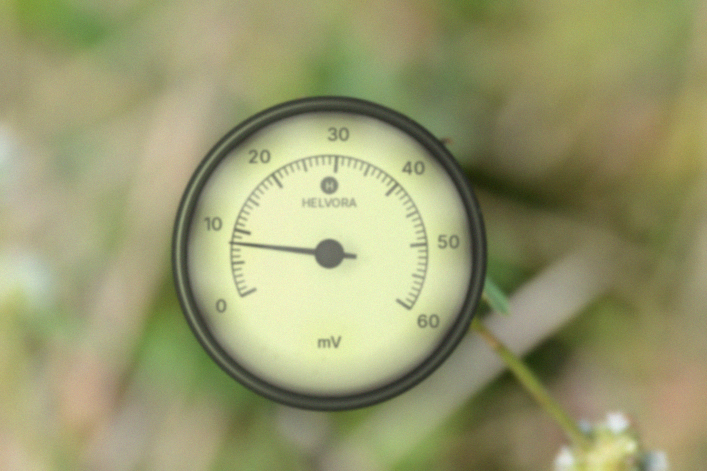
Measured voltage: 8 mV
